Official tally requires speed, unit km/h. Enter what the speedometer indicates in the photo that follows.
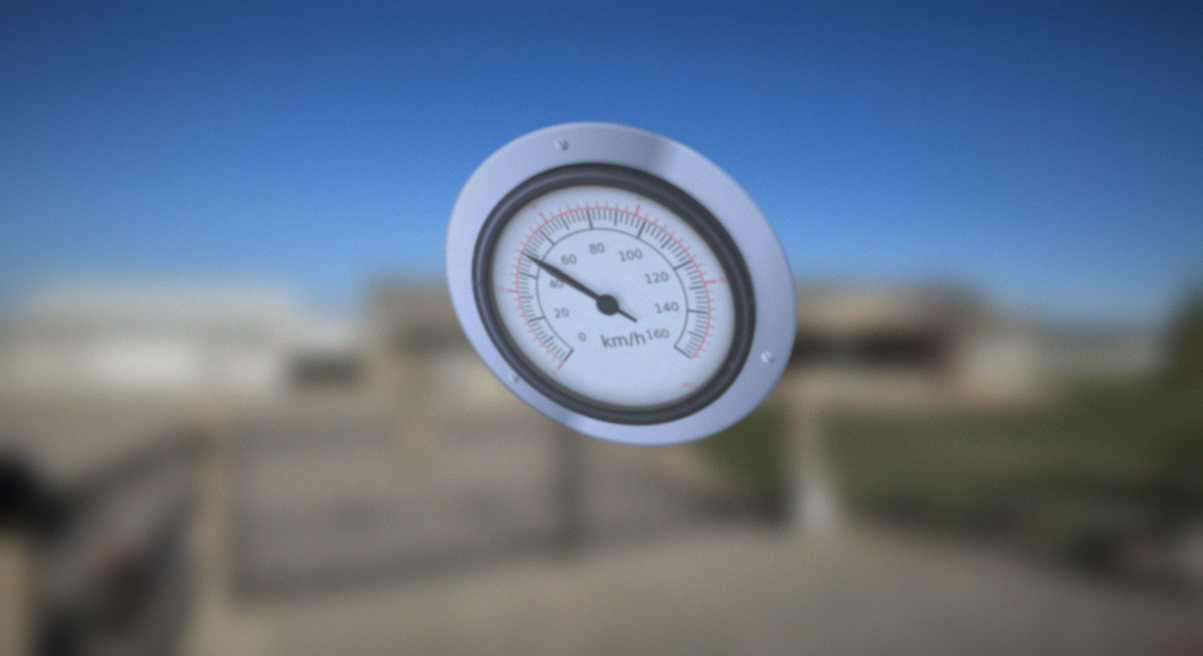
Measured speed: 50 km/h
